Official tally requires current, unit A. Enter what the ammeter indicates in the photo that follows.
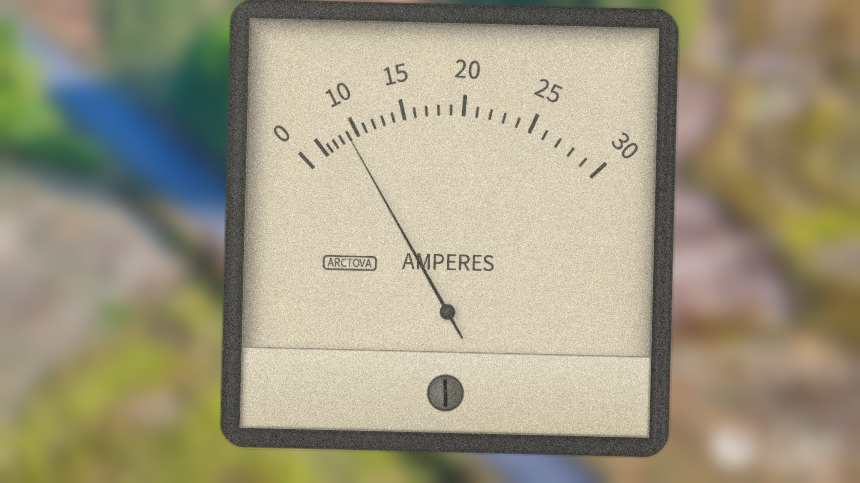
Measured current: 9 A
